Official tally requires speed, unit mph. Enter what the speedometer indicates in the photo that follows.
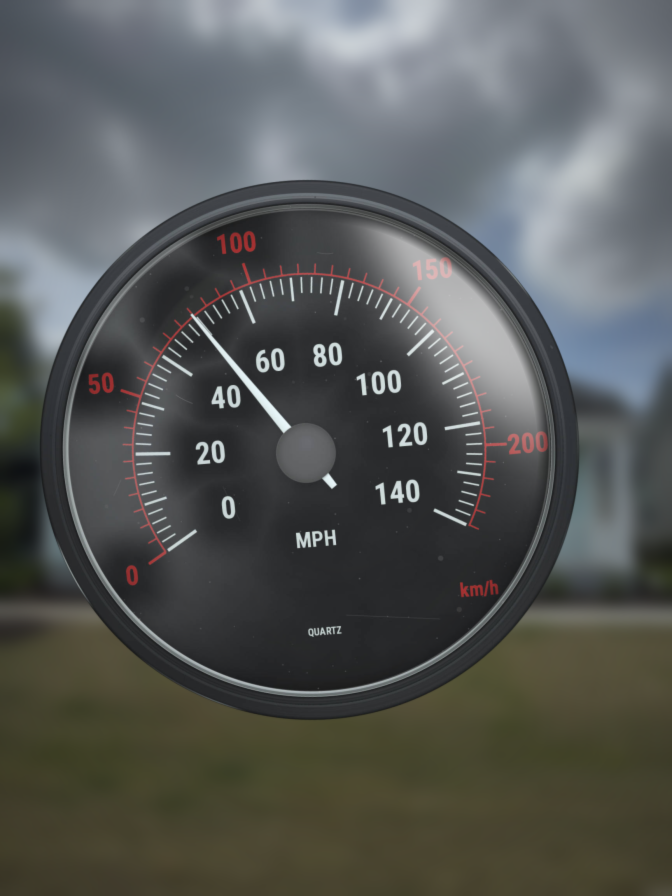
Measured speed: 50 mph
